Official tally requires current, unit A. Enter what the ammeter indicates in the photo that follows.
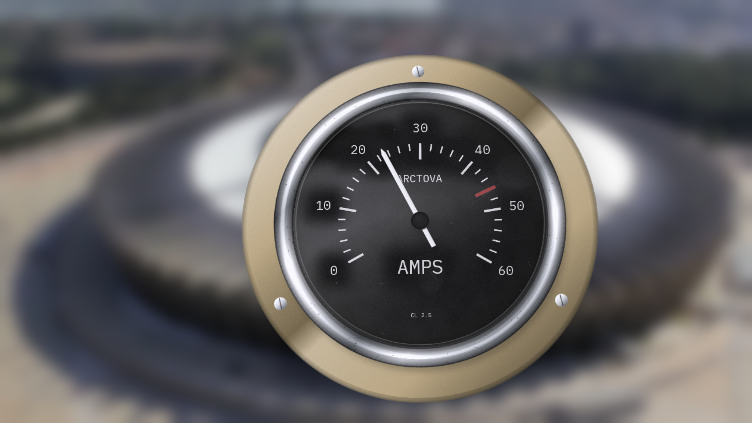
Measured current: 23 A
